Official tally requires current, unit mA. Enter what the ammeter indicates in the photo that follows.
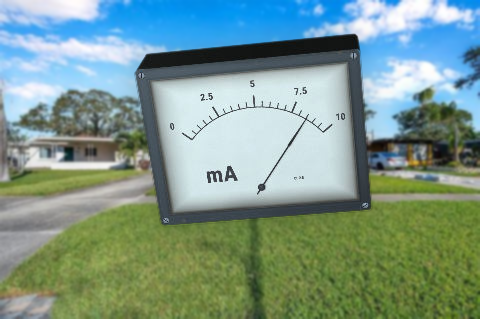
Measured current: 8.5 mA
